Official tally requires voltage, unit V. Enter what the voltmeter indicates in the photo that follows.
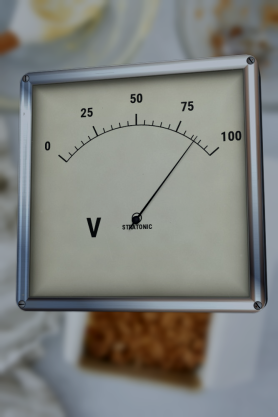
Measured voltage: 87.5 V
